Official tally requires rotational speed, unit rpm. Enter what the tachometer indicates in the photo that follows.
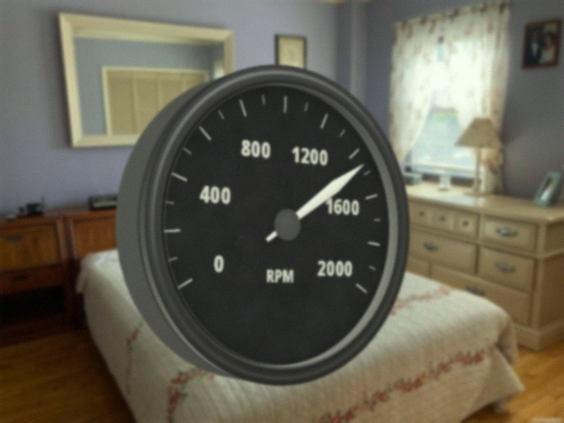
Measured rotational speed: 1450 rpm
